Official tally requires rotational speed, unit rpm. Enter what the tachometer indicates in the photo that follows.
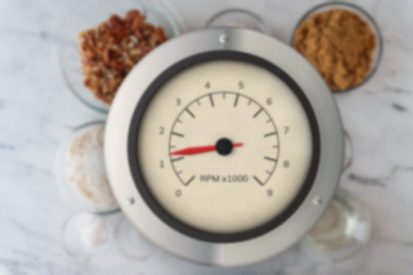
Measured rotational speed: 1250 rpm
